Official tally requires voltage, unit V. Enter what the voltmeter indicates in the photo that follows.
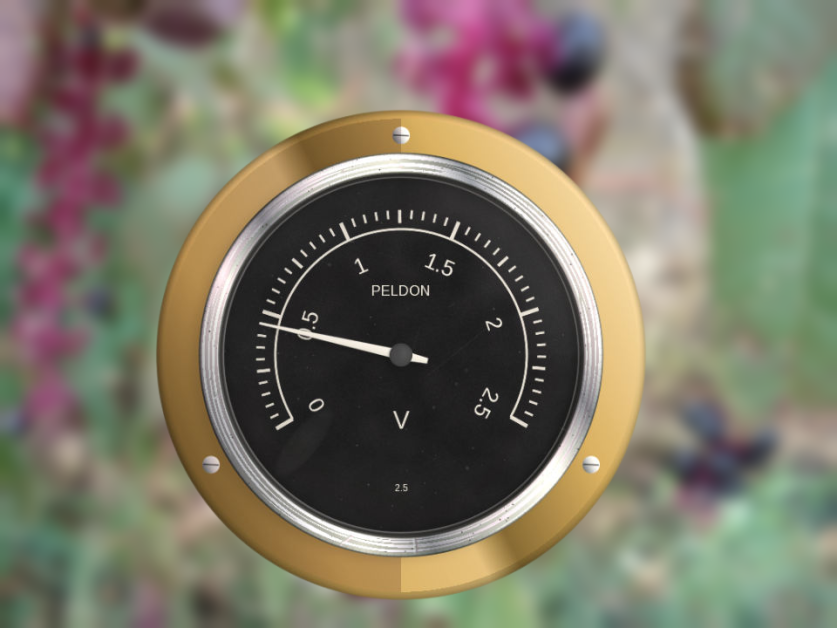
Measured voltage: 0.45 V
